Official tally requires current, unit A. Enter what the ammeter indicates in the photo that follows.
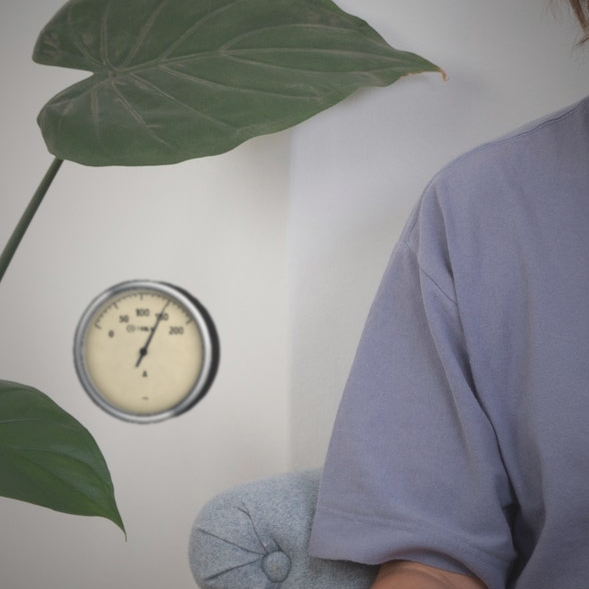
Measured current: 150 A
